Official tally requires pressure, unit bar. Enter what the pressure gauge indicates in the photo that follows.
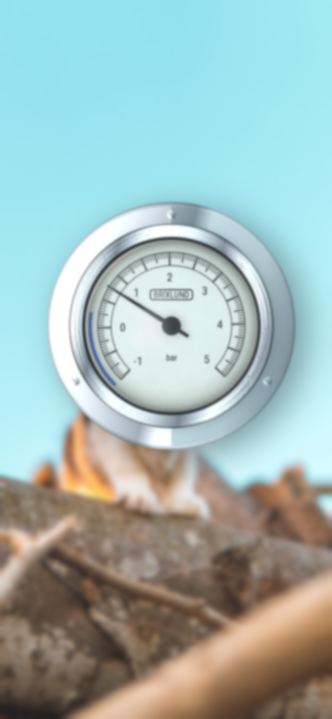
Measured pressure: 0.75 bar
